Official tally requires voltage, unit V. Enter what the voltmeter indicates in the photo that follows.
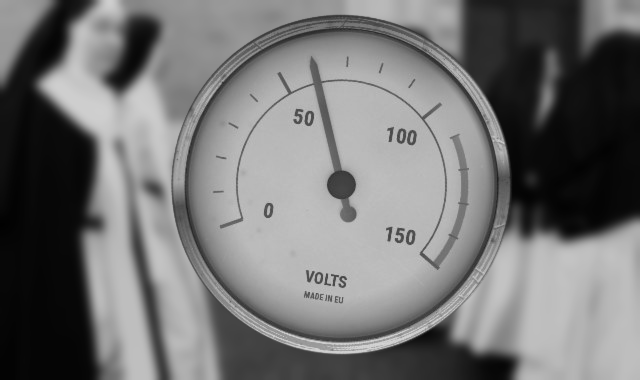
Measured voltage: 60 V
